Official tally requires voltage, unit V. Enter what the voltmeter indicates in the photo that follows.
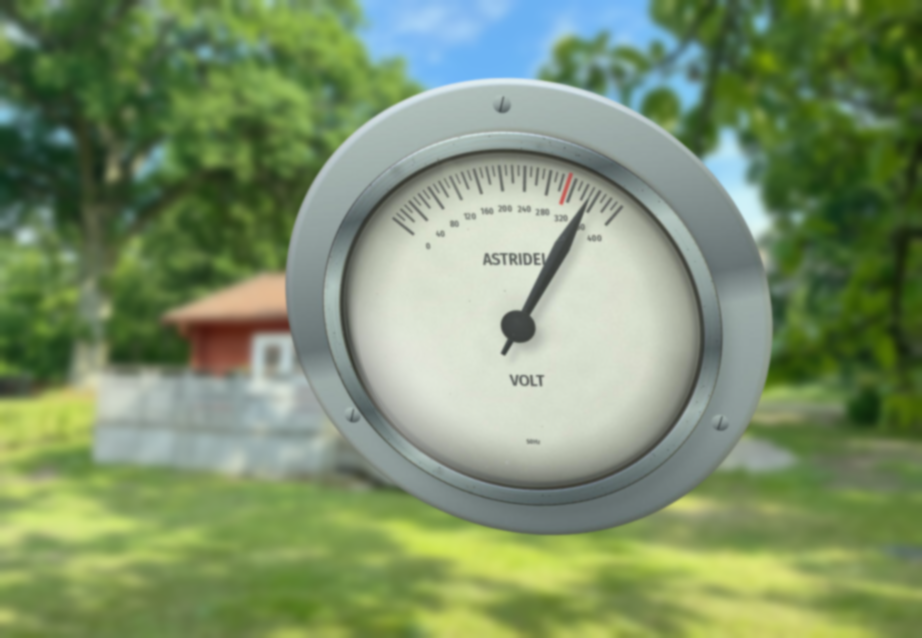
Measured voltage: 350 V
